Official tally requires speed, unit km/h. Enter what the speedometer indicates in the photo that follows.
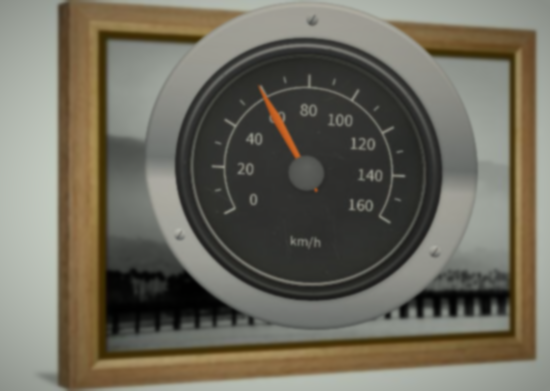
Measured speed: 60 km/h
